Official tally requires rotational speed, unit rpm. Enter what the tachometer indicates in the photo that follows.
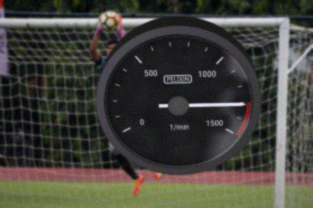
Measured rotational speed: 1300 rpm
